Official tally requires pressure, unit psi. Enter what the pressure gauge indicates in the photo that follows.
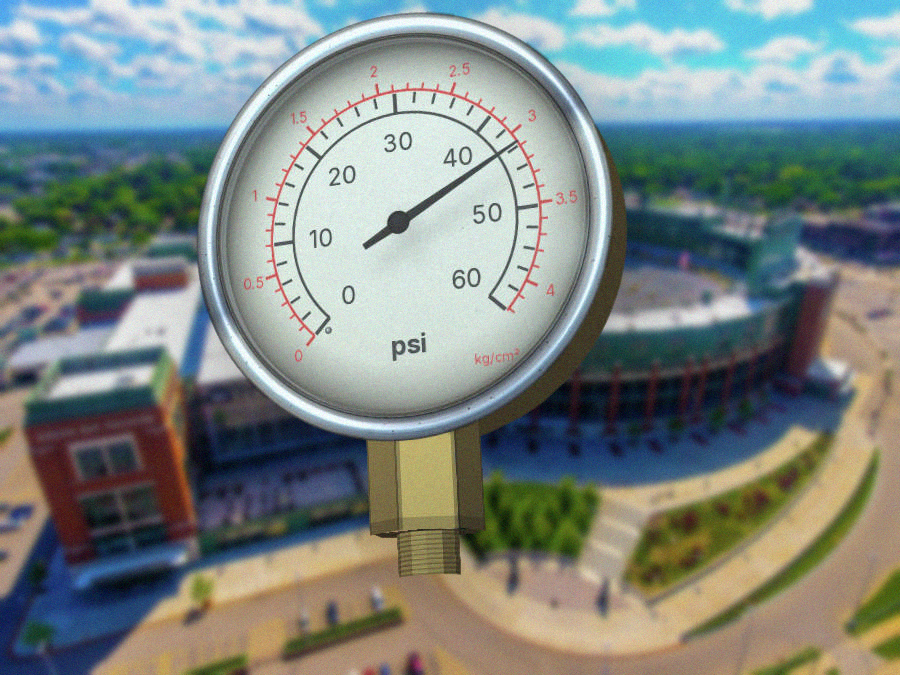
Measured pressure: 44 psi
